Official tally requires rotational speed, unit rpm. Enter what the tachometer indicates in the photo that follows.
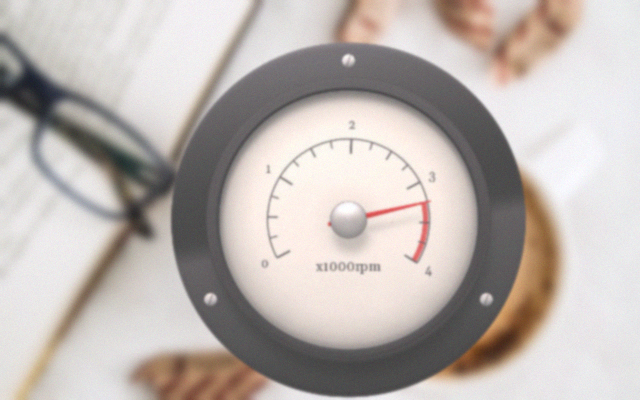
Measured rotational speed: 3250 rpm
